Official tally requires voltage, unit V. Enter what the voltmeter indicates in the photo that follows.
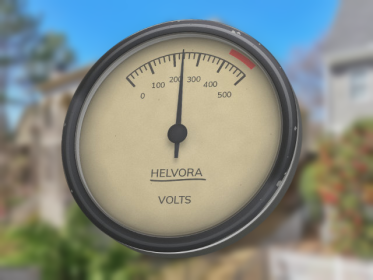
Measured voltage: 240 V
